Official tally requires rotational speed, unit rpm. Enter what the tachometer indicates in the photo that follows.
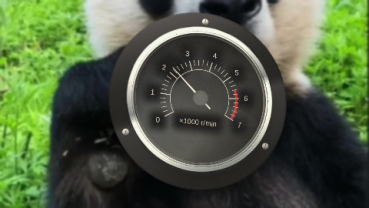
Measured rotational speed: 2200 rpm
